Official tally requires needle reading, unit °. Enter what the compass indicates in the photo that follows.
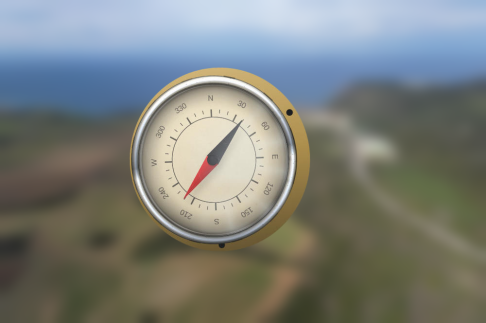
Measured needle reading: 220 °
